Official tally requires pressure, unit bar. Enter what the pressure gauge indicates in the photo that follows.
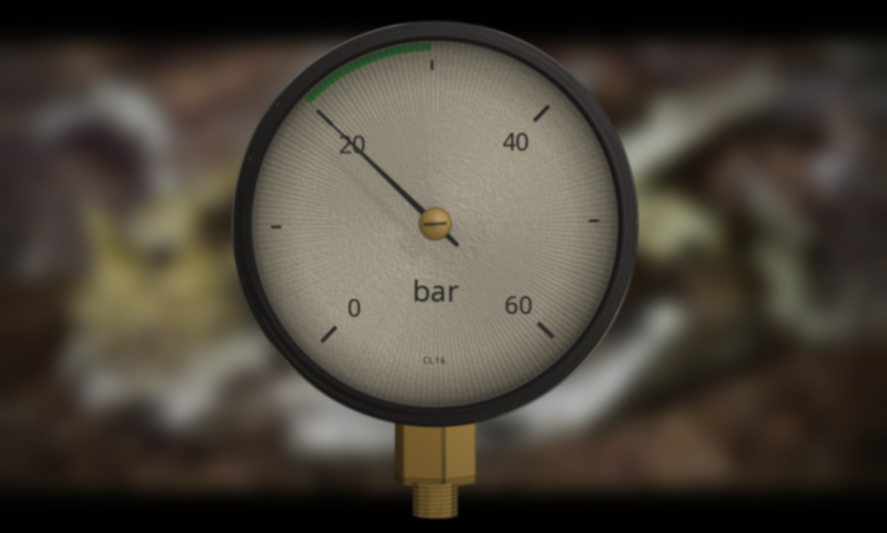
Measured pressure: 20 bar
